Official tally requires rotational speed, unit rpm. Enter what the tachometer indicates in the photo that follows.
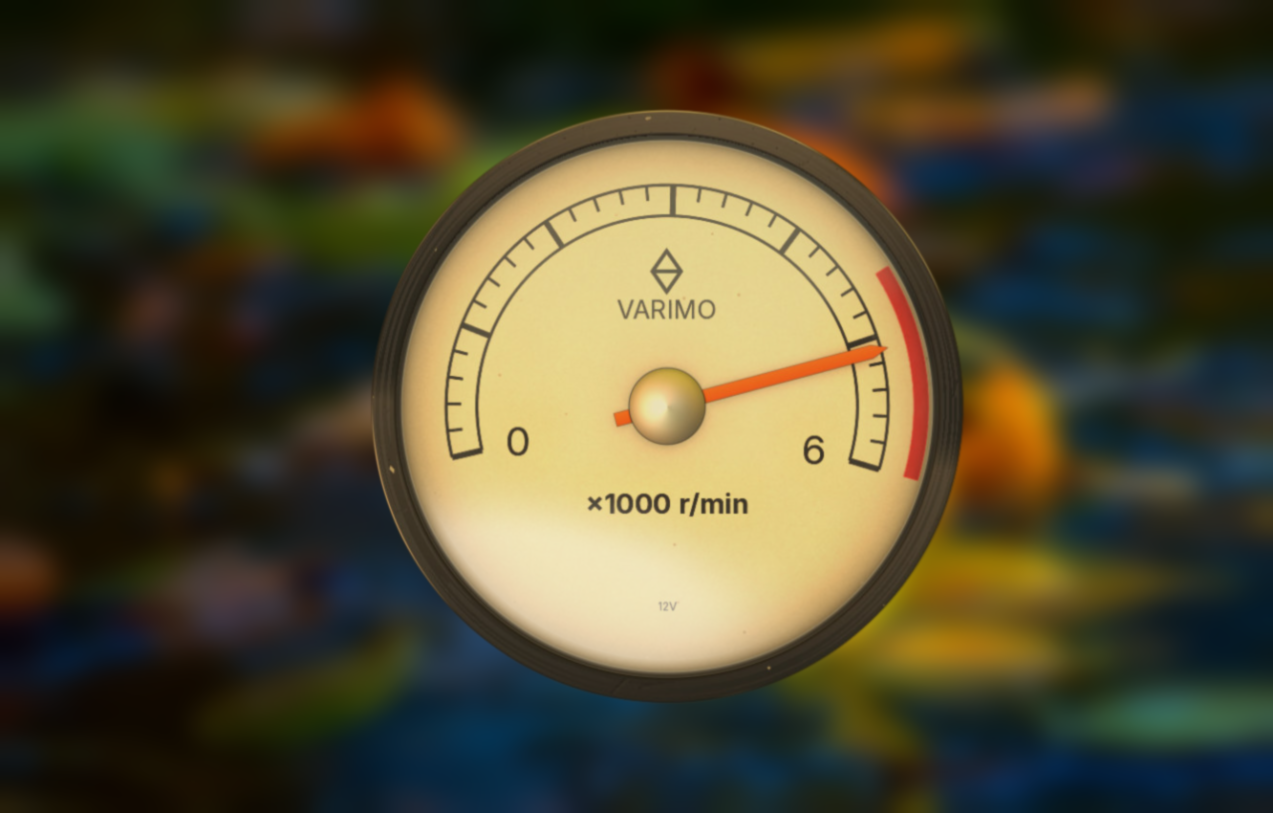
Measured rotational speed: 5100 rpm
